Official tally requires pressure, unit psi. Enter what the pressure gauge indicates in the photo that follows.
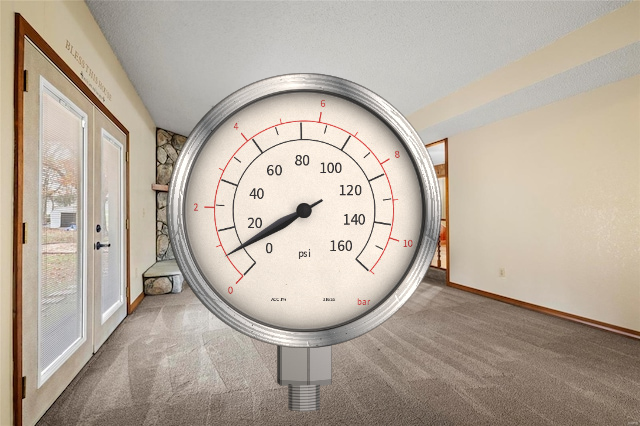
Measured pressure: 10 psi
